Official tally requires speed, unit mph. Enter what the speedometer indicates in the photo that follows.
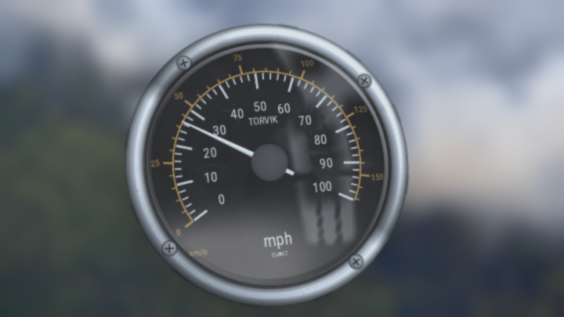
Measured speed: 26 mph
